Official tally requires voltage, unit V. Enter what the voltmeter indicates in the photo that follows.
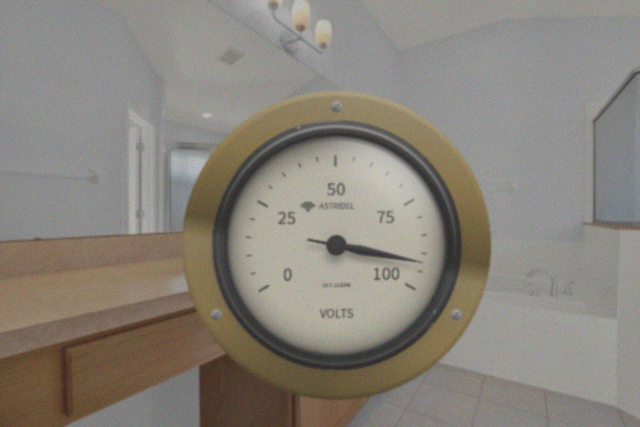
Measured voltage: 92.5 V
